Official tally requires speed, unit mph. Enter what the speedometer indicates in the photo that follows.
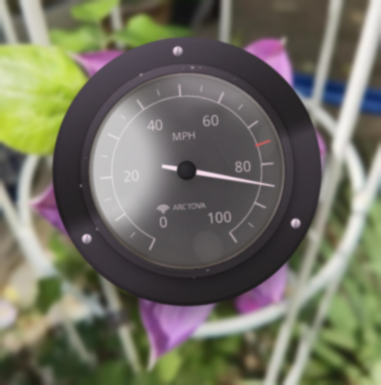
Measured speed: 85 mph
